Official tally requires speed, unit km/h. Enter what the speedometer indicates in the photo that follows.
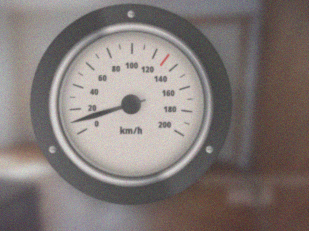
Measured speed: 10 km/h
